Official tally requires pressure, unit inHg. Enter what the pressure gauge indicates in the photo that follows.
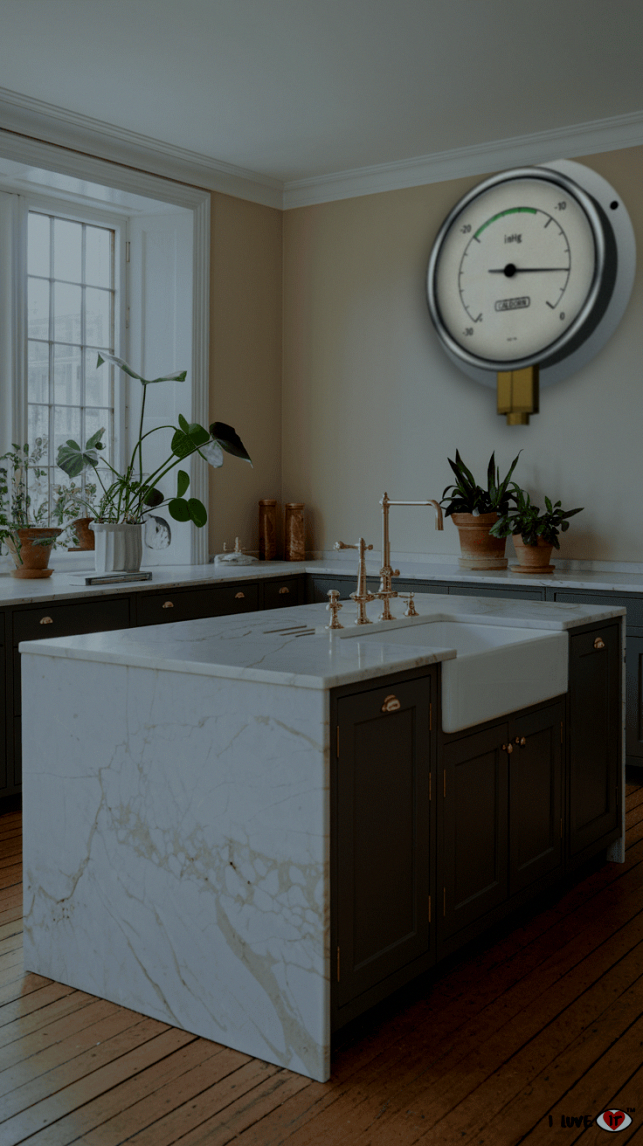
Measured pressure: -4 inHg
